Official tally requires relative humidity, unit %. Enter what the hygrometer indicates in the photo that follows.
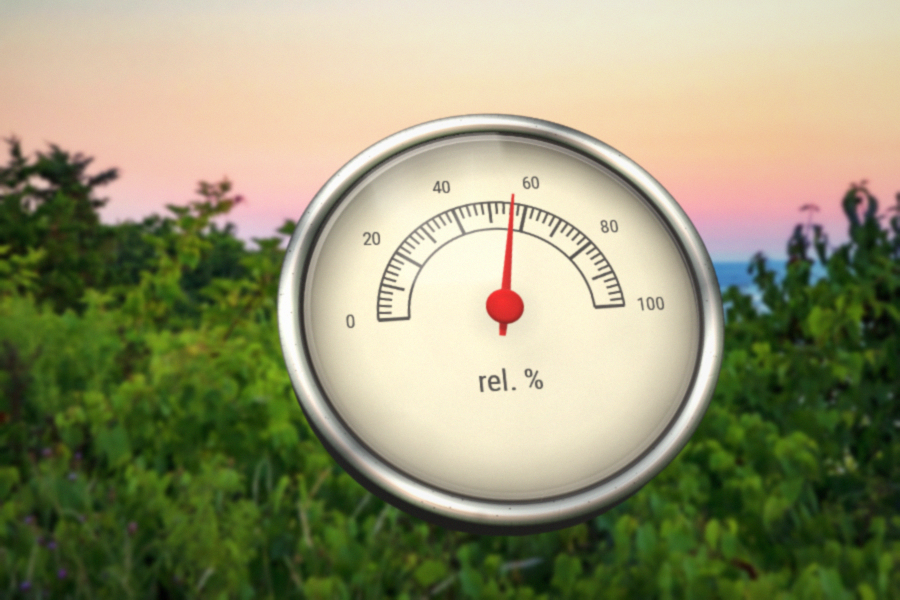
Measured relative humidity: 56 %
